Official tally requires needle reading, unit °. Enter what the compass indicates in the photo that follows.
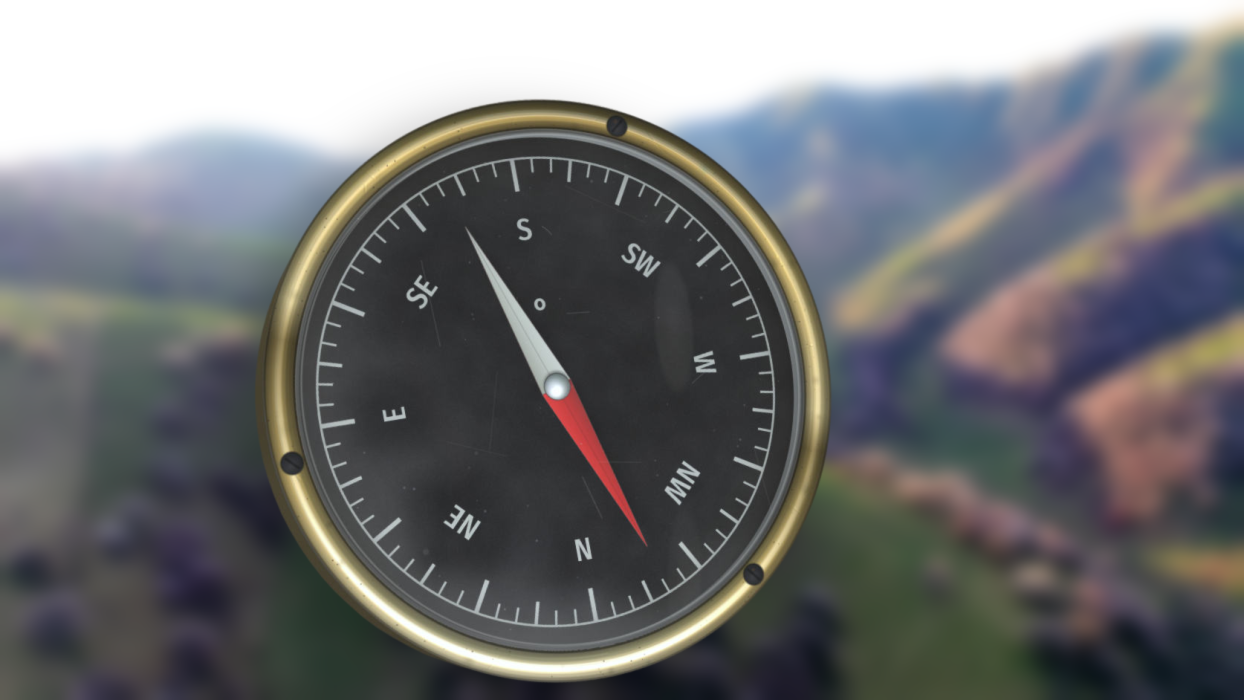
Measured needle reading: 340 °
